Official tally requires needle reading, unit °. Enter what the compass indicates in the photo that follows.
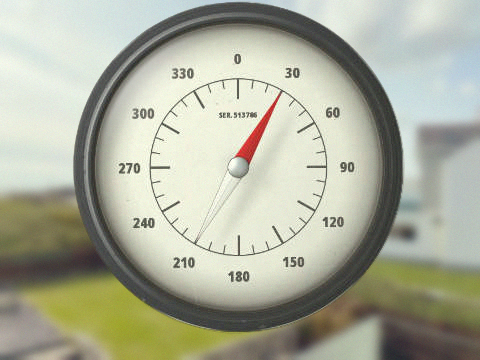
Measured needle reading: 30 °
